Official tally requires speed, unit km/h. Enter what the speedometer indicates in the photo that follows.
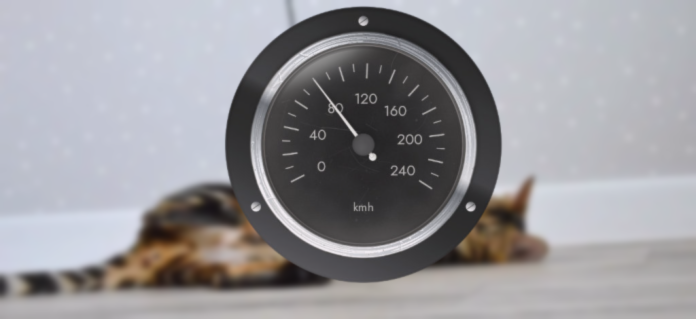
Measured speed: 80 km/h
